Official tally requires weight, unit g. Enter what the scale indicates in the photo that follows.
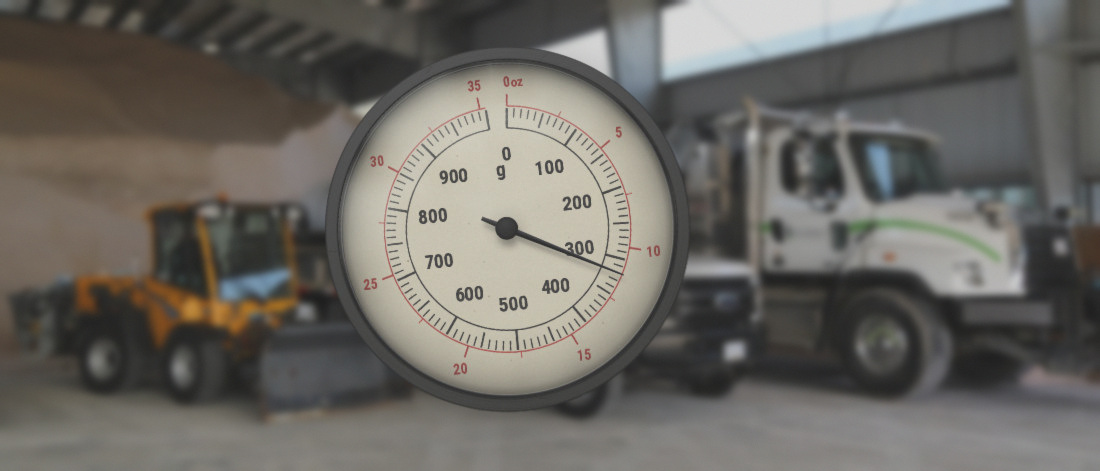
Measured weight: 320 g
